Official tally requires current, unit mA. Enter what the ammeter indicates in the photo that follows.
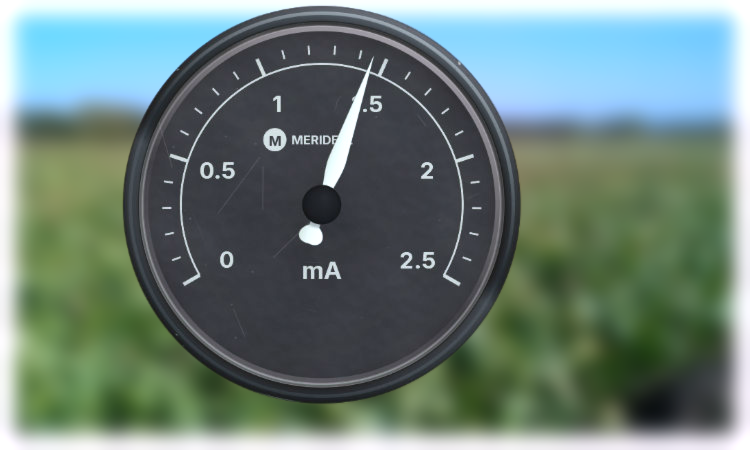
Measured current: 1.45 mA
